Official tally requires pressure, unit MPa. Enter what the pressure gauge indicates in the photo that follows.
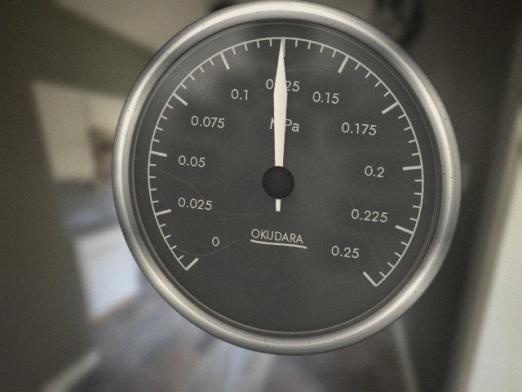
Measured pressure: 0.125 MPa
